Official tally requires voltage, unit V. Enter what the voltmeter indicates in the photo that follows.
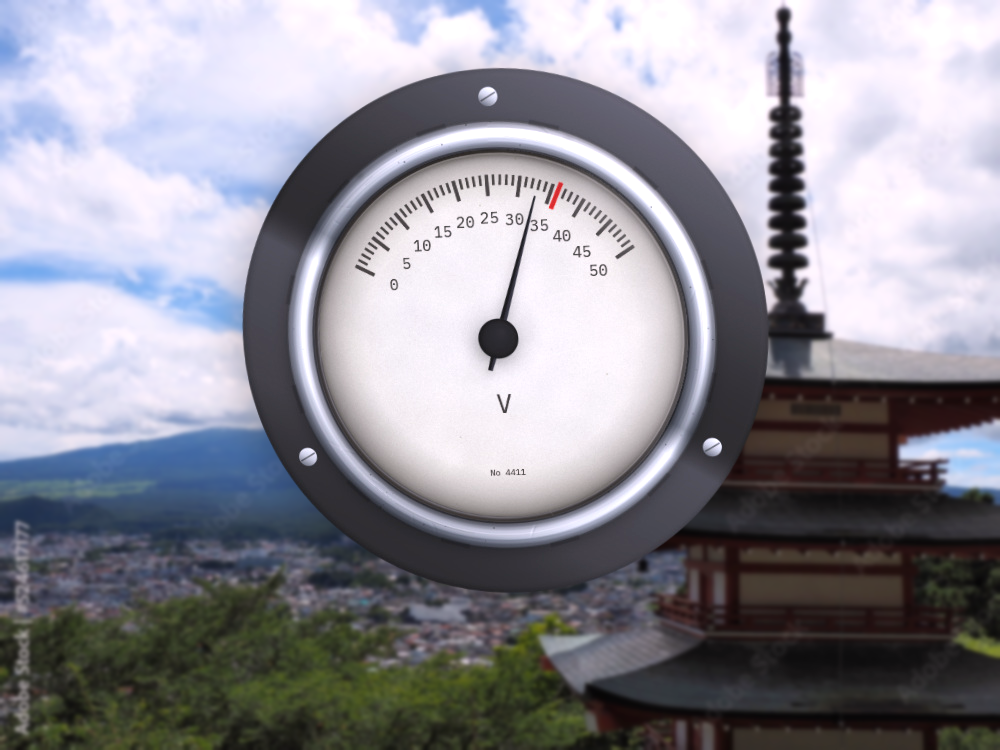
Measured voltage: 33 V
